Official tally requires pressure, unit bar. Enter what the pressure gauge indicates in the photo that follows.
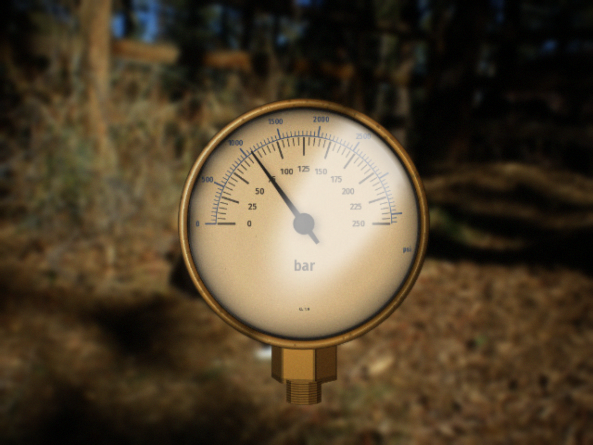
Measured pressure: 75 bar
